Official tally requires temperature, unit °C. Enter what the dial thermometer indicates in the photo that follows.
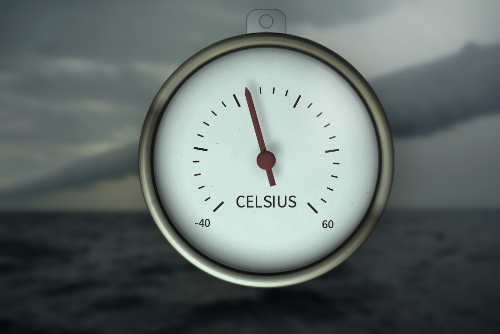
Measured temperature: 4 °C
